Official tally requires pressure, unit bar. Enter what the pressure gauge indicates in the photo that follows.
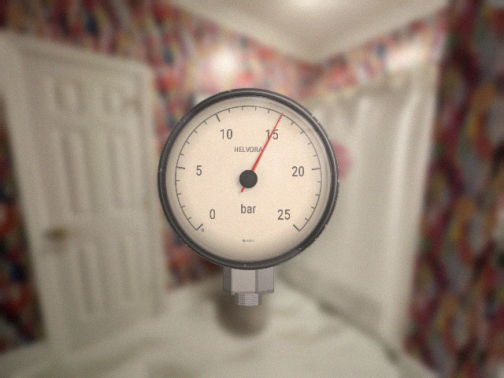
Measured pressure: 15 bar
